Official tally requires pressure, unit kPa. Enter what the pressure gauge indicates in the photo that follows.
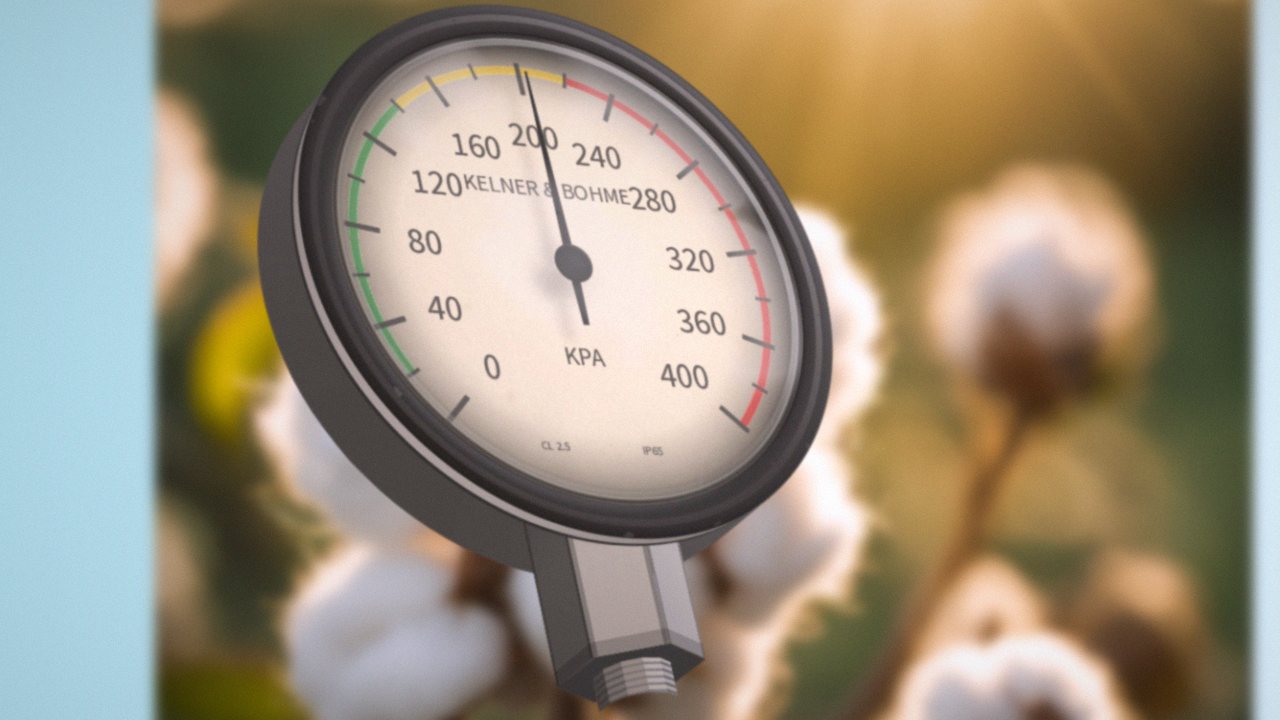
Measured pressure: 200 kPa
